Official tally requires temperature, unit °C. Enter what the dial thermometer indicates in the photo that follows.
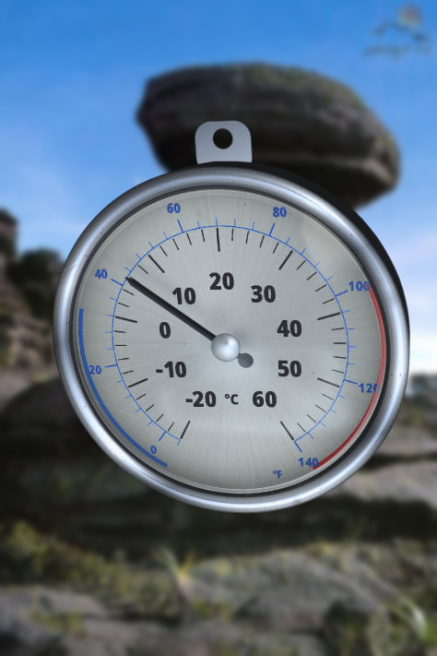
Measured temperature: 6 °C
